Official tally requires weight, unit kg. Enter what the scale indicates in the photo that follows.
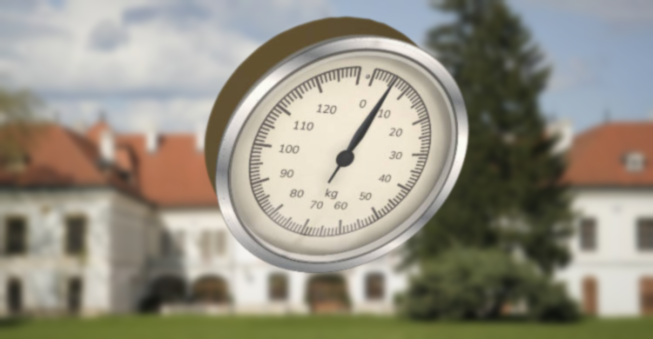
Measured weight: 5 kg
